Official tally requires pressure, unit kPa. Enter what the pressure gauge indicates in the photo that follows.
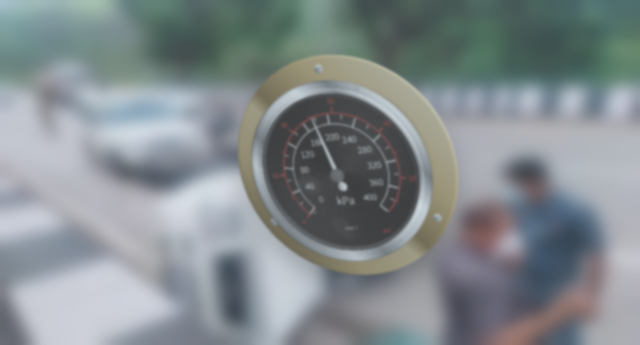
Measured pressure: 180 kPa
